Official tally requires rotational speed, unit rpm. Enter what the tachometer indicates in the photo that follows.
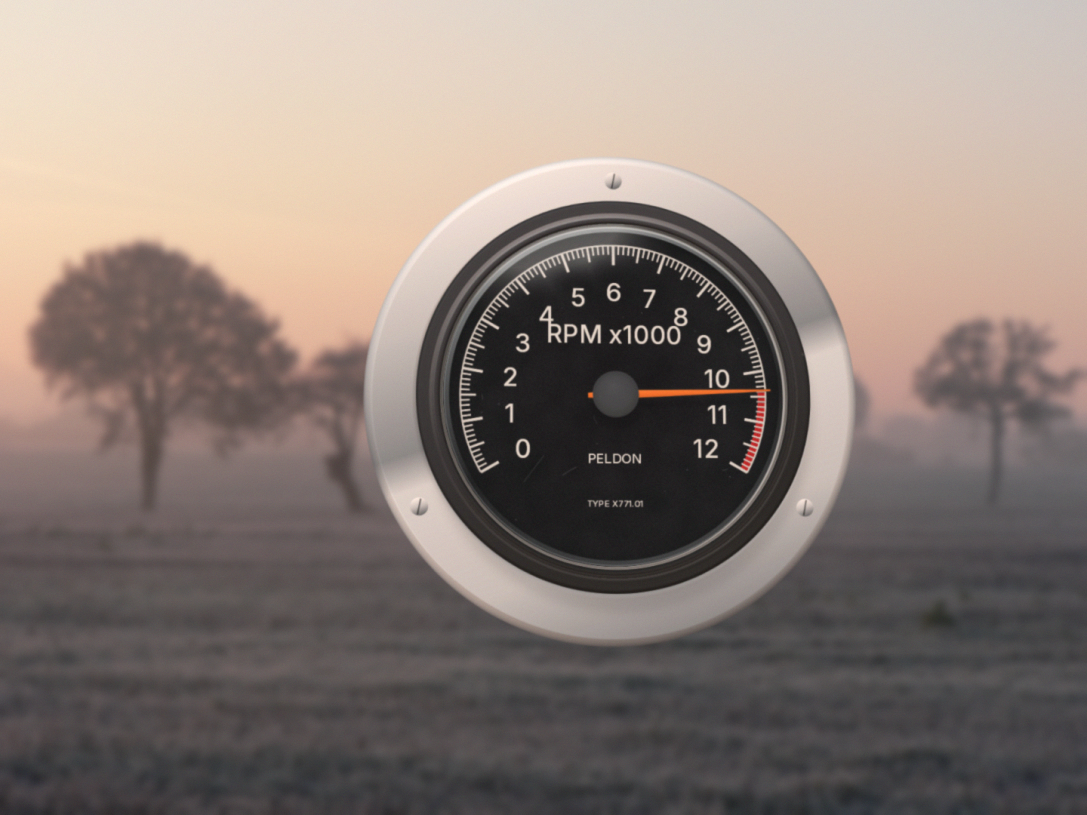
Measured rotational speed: 10400 rpm
